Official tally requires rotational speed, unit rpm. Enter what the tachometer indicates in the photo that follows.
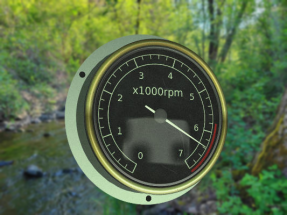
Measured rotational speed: 6400 rpm
